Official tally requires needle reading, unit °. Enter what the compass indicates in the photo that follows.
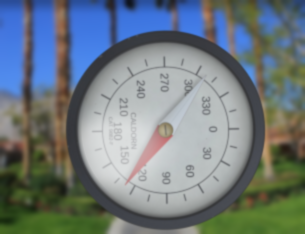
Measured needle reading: 127.5 °
